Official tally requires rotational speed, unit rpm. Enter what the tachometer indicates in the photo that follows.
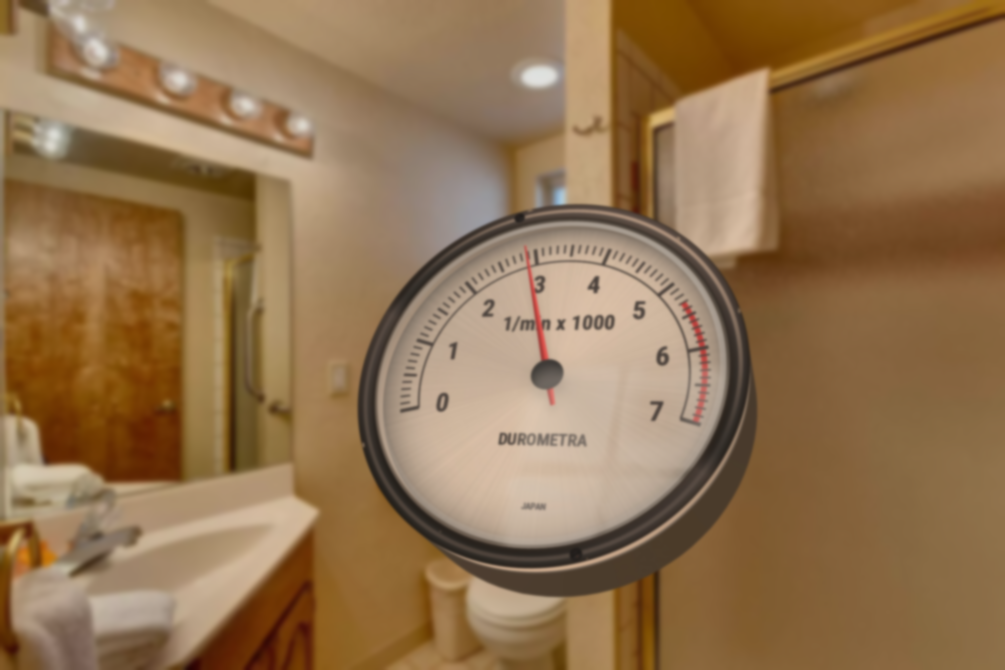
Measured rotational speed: 2900 rpm
